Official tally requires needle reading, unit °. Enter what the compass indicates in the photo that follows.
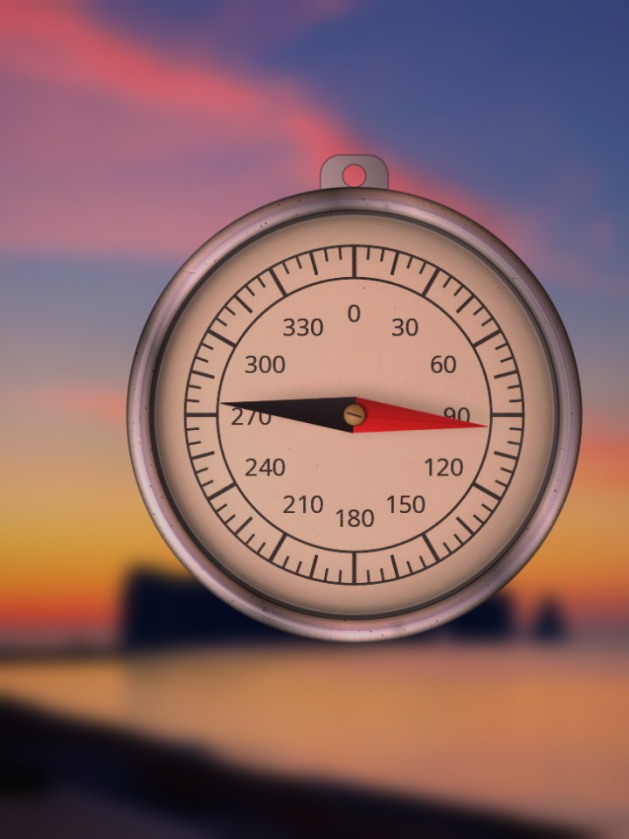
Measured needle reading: 95 °
